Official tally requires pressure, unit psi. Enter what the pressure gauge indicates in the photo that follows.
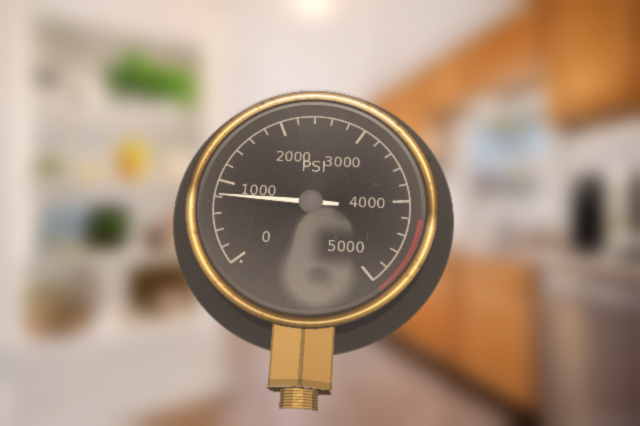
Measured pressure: 800 psi
